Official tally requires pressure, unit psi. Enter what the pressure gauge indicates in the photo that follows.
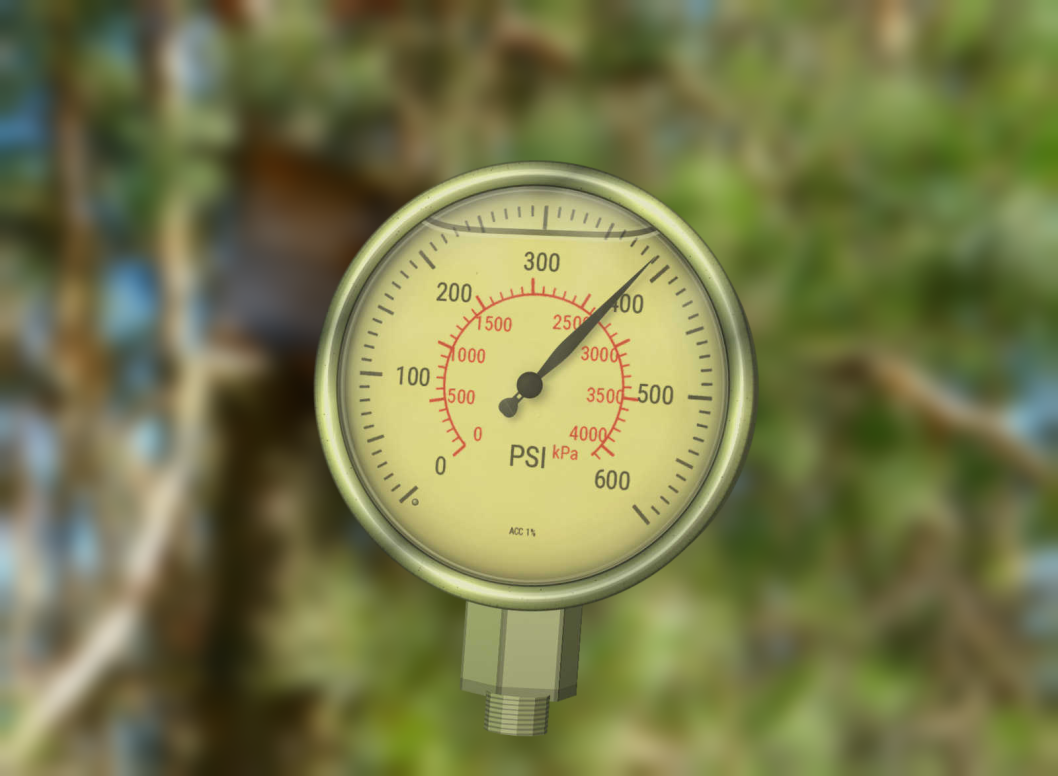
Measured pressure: 390 psi
